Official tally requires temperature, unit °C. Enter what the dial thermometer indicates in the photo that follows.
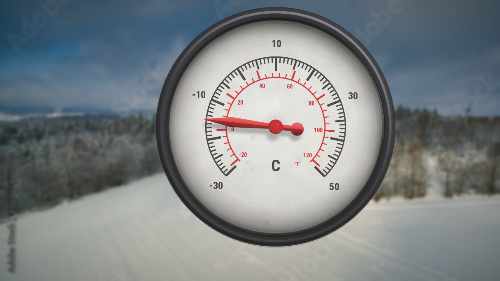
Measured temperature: -15 °C
